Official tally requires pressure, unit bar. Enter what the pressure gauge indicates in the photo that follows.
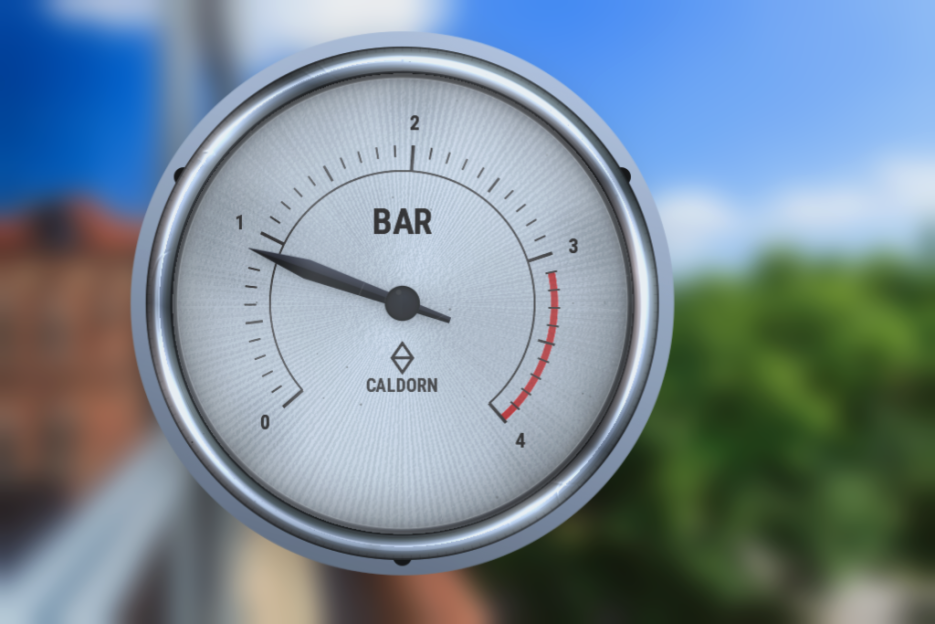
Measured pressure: 0.9 bar
